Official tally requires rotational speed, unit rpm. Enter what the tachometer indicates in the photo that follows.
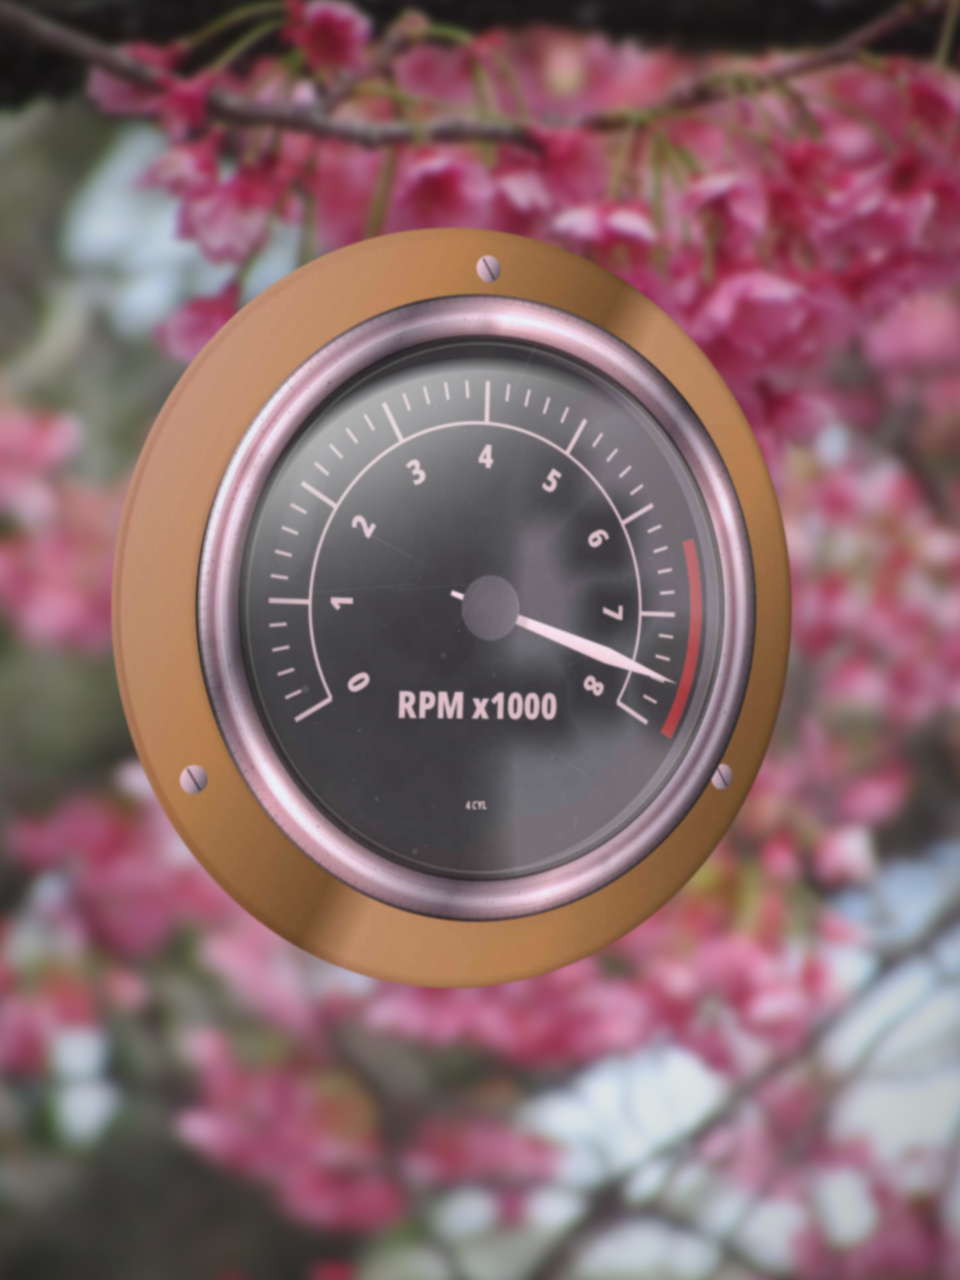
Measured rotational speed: 7600 rpm
